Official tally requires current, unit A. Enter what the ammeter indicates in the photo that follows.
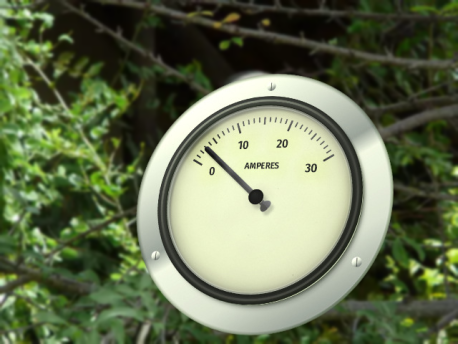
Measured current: 3 A
